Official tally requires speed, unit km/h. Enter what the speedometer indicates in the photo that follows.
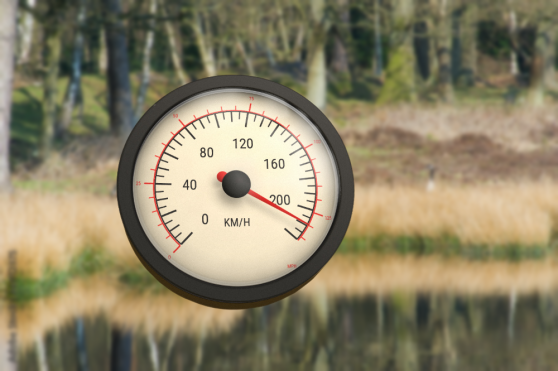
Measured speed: 210 km/h
